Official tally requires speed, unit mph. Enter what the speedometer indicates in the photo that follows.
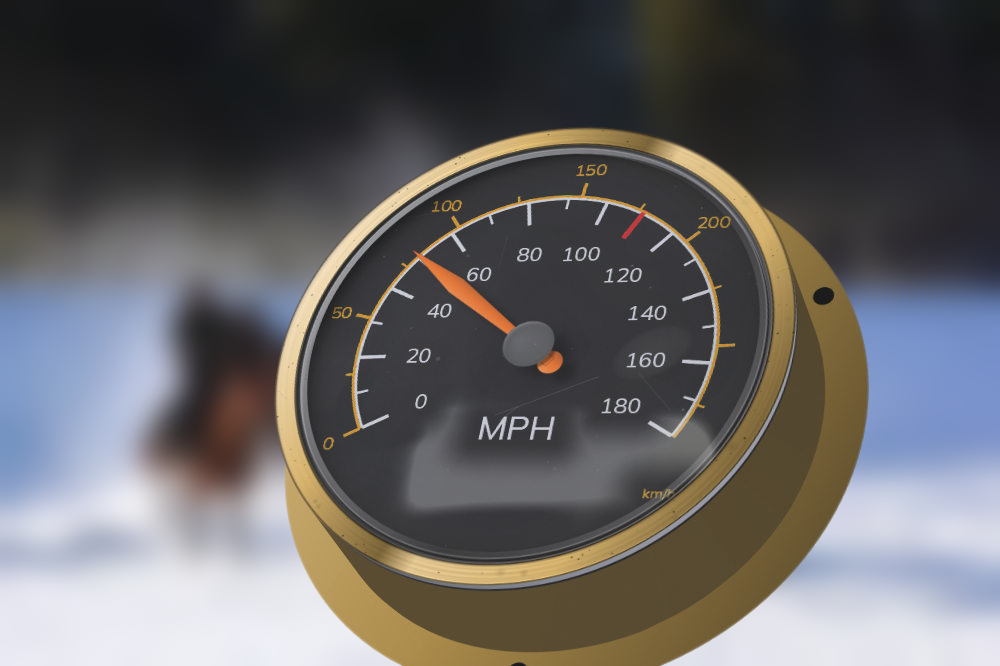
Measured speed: 50 mph
